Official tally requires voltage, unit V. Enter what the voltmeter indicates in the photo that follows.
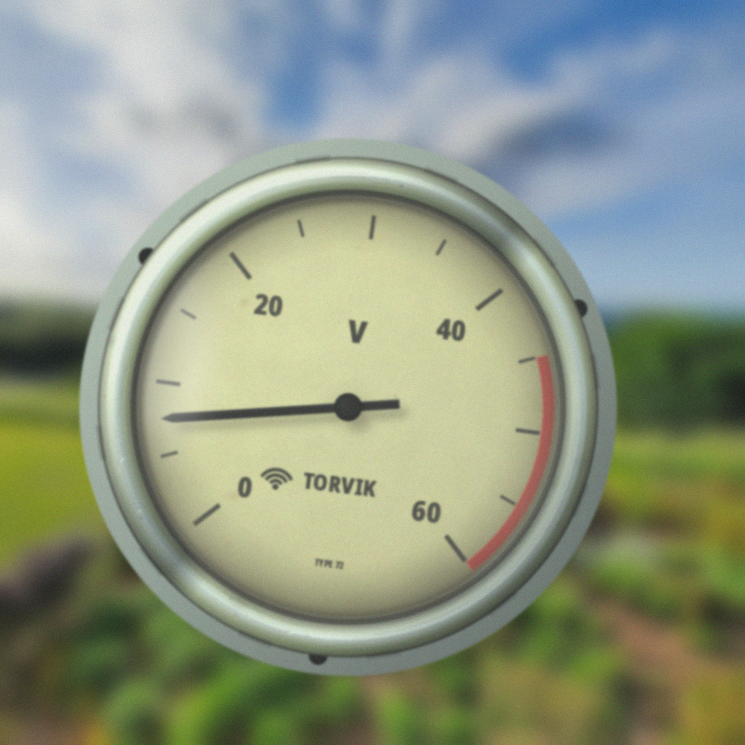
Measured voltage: 7.5 V
